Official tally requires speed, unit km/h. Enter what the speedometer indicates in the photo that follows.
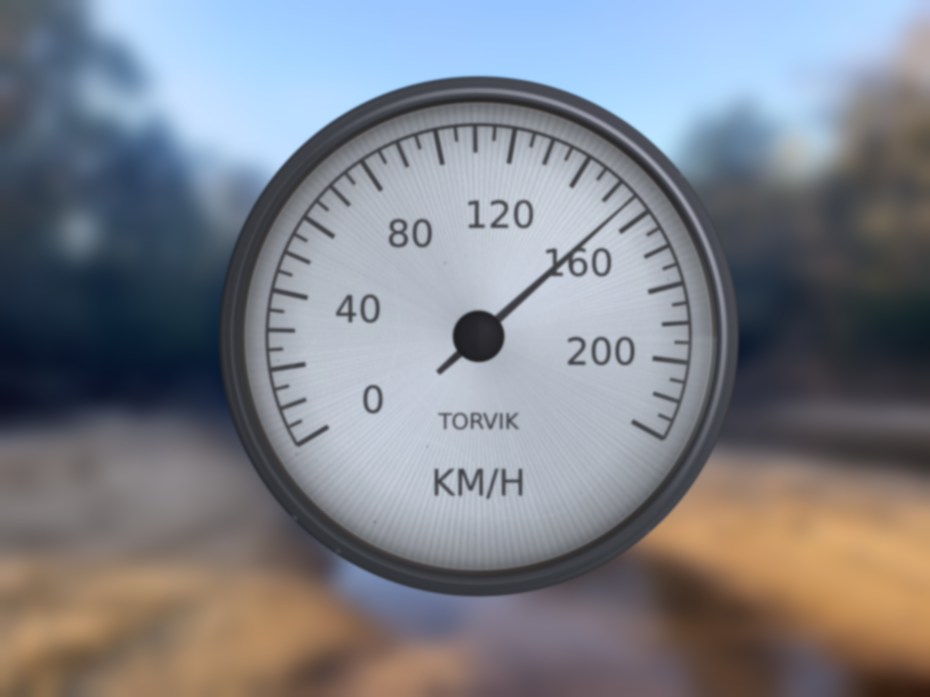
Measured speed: 155 km/h
